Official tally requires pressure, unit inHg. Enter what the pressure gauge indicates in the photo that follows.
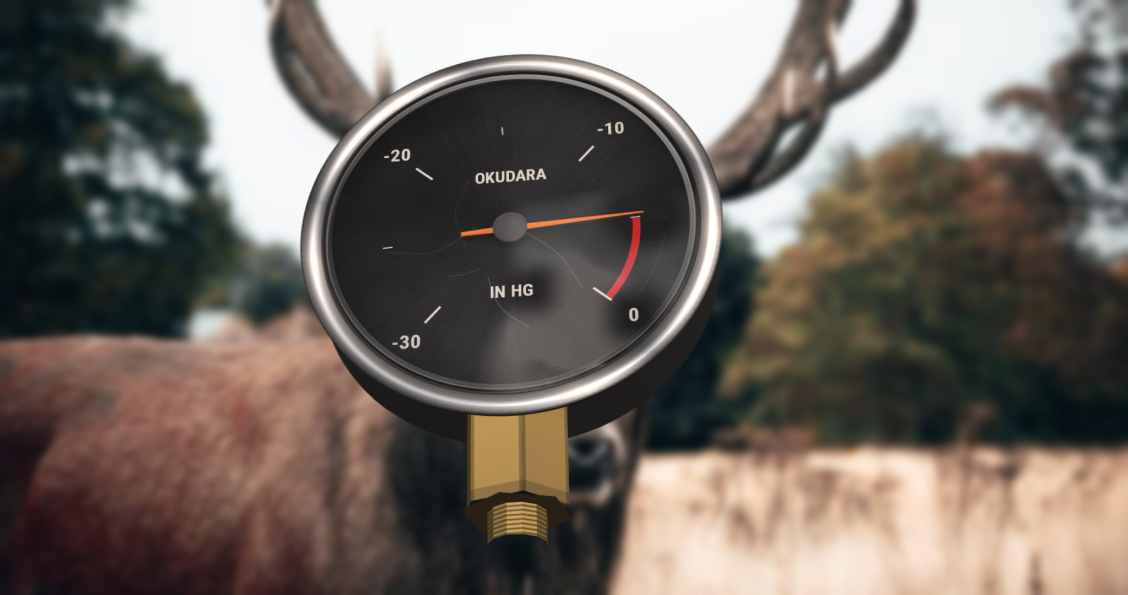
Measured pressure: -5 inHg
